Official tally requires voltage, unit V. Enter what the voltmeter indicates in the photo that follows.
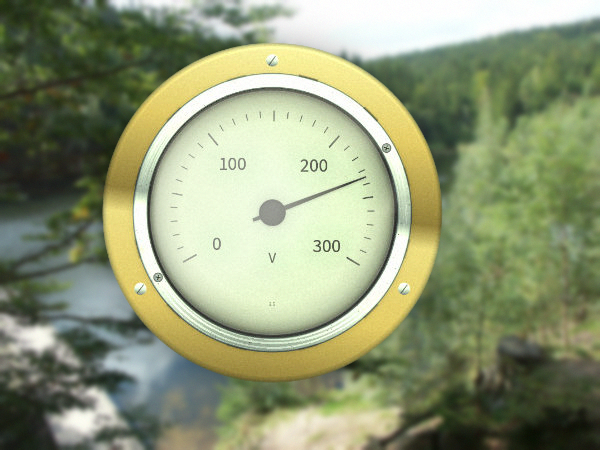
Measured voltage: 235 V
